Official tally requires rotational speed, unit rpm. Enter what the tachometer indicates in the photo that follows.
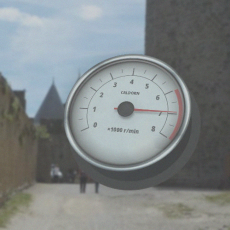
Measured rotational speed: 7000 rpm
